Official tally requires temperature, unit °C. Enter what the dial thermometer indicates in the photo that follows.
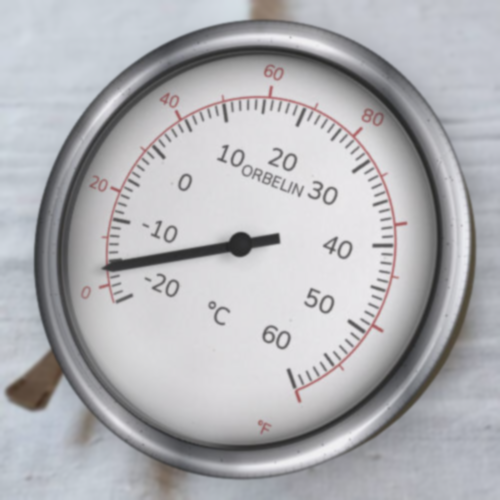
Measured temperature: -16 °C
